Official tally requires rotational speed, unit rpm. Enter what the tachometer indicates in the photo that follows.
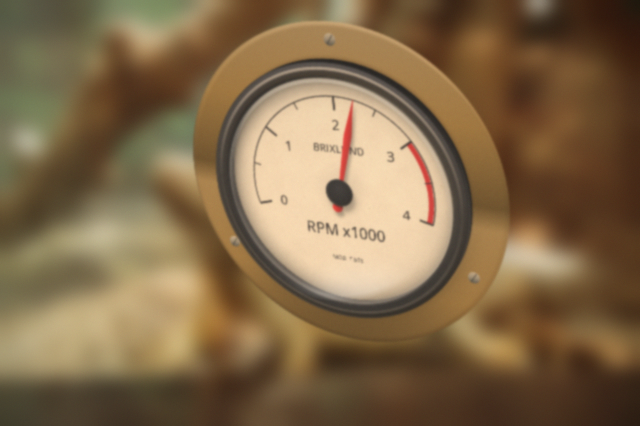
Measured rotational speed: 2250 rpm
